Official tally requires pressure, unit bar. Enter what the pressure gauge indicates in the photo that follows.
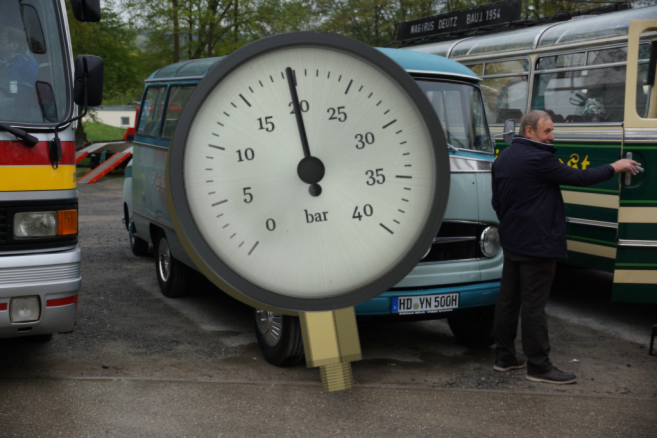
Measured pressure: 19.5 bar
